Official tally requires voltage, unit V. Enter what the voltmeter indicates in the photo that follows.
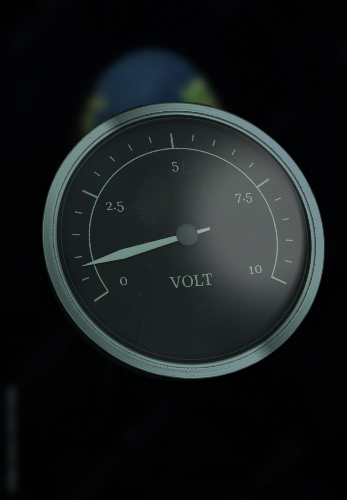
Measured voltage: 0.75 V
